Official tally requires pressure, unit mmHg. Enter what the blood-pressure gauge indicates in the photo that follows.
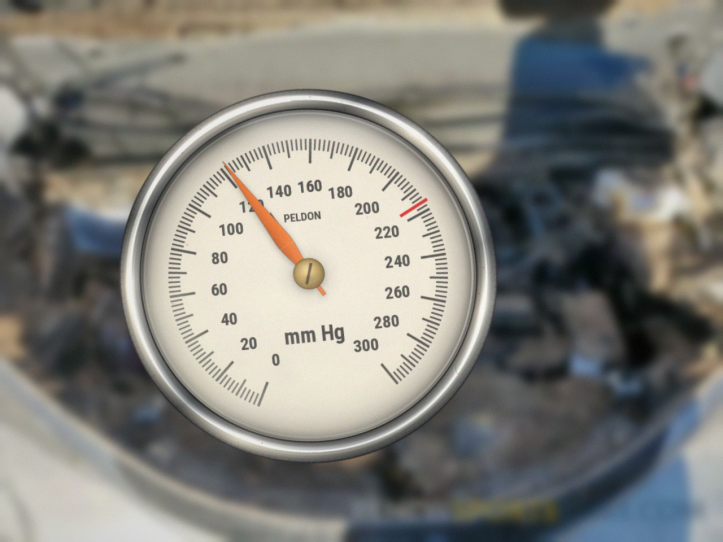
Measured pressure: 122 mmHg
